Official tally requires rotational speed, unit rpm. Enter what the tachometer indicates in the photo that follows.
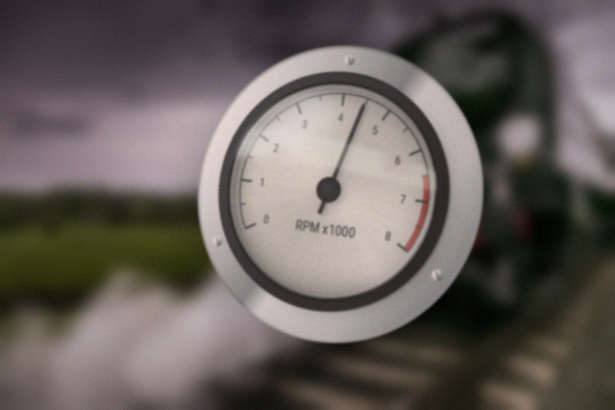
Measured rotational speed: 4500 rpm
